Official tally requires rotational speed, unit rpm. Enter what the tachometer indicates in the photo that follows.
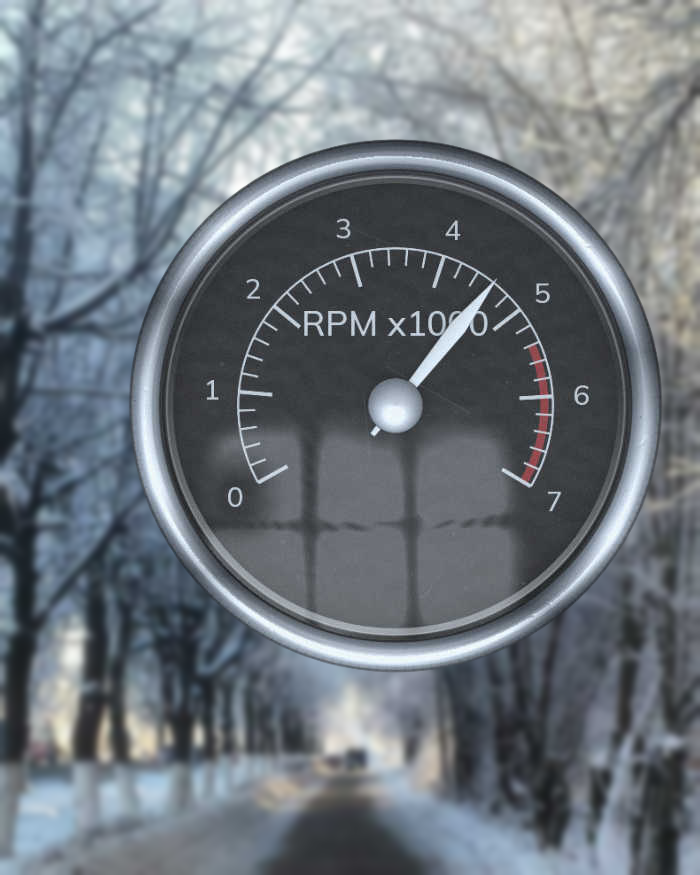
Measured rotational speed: 4600 rpm
